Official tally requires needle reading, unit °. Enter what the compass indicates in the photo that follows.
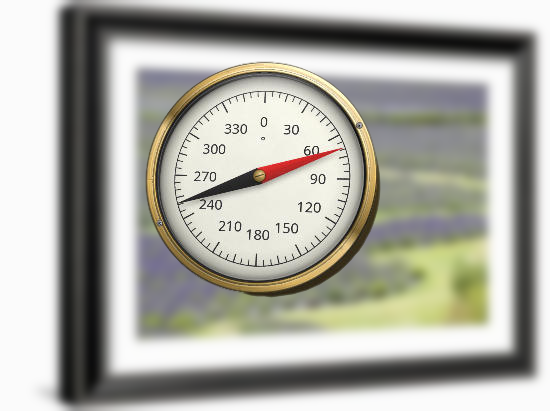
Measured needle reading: 70 °
